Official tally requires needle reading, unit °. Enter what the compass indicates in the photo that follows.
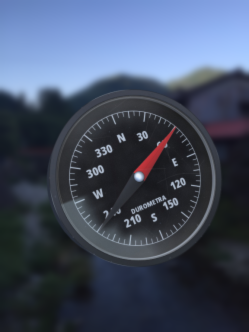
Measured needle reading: 60 °
